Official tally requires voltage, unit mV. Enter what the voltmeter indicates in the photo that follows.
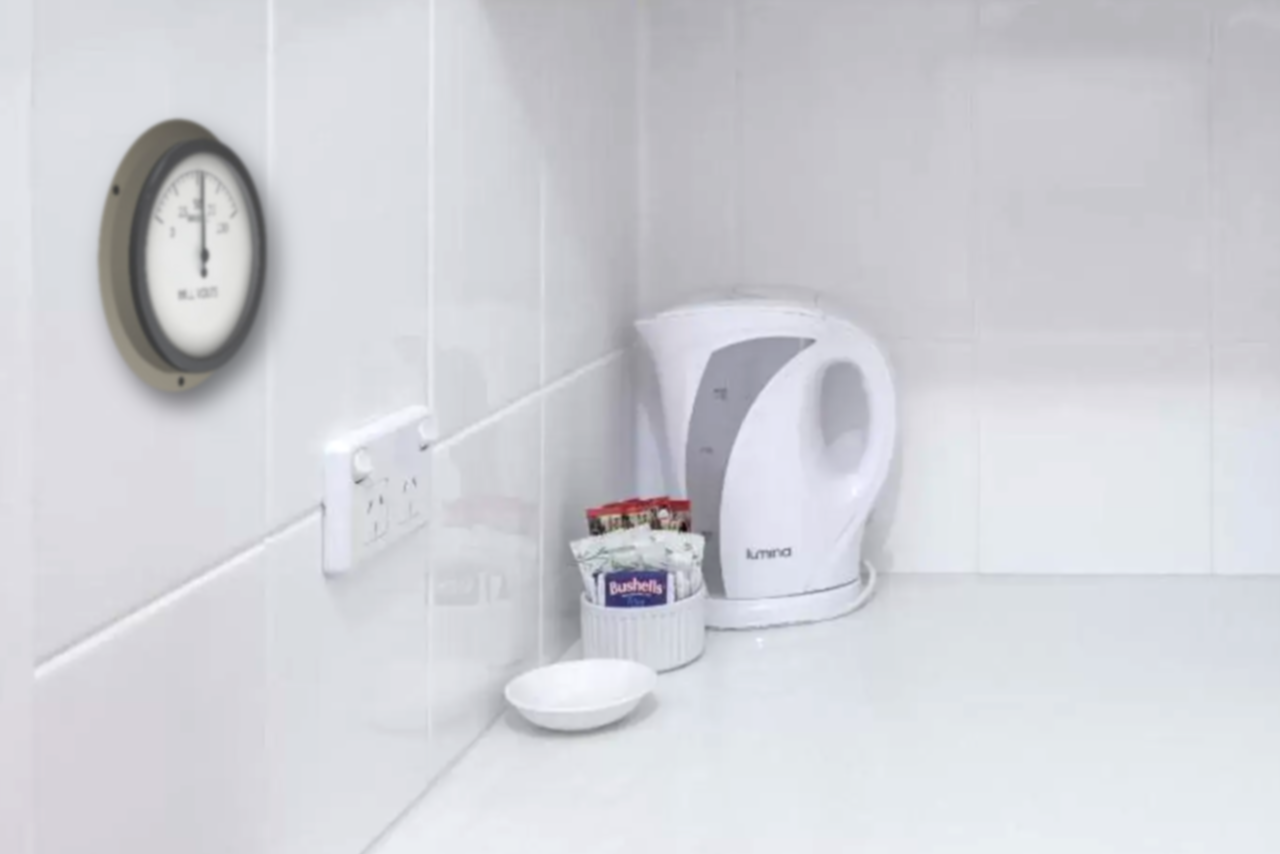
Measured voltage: 50 mV
